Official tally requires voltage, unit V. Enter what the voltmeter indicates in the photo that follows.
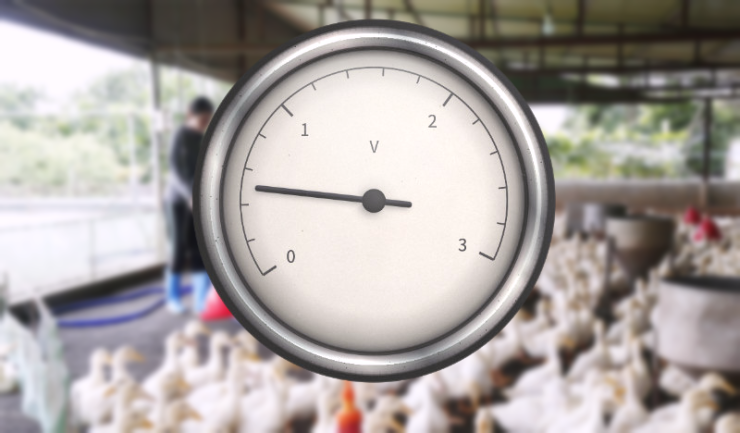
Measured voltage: 0.5 V
